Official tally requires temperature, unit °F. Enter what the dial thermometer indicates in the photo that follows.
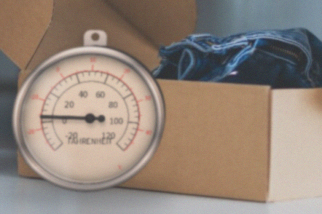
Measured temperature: 4 °F
